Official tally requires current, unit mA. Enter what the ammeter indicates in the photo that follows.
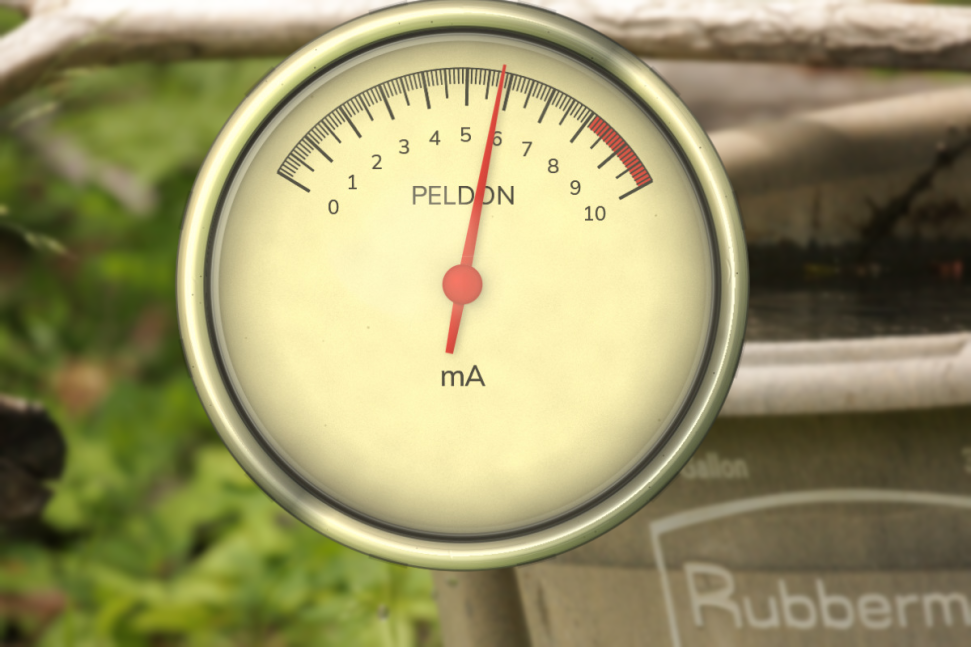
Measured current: 5.8 mA
